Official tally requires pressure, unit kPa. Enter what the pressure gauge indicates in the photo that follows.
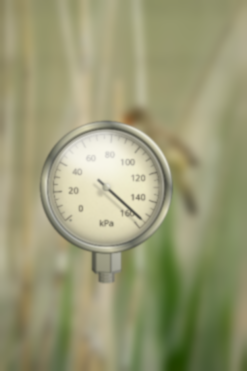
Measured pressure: 155 kPa
